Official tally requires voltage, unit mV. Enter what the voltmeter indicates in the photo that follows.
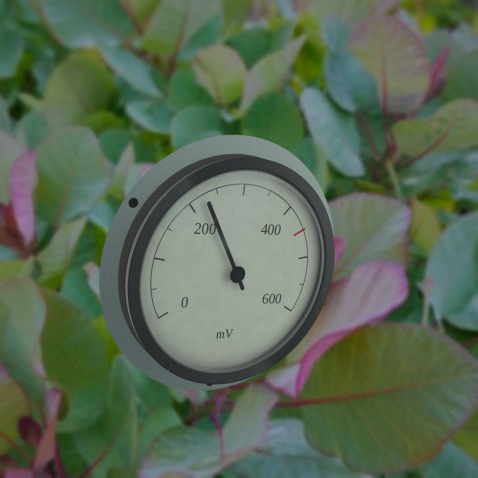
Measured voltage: 225 mV
